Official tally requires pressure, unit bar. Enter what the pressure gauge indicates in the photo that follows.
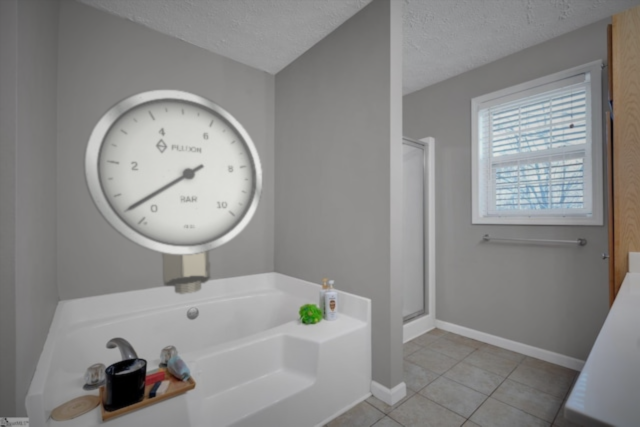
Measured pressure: 0.5 bar
